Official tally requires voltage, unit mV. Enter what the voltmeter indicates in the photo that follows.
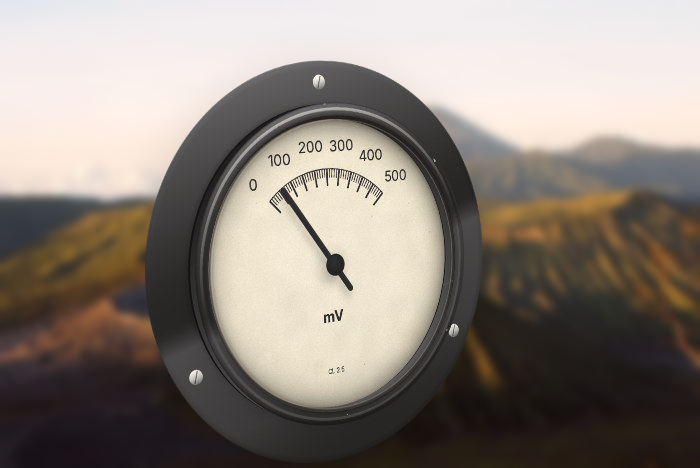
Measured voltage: 50 mV
